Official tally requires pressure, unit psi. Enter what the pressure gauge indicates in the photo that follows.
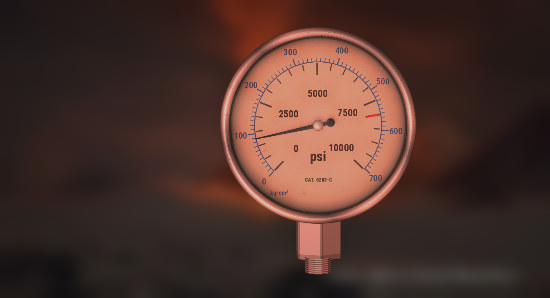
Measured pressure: 1250 psi
